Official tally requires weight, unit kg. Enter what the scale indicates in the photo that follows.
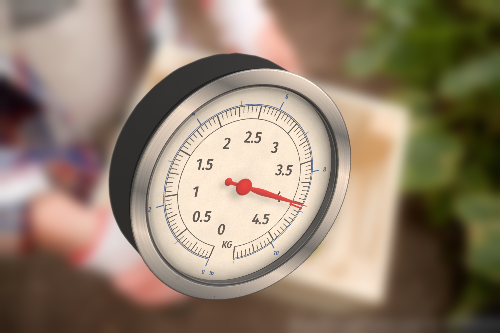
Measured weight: 4 kg
